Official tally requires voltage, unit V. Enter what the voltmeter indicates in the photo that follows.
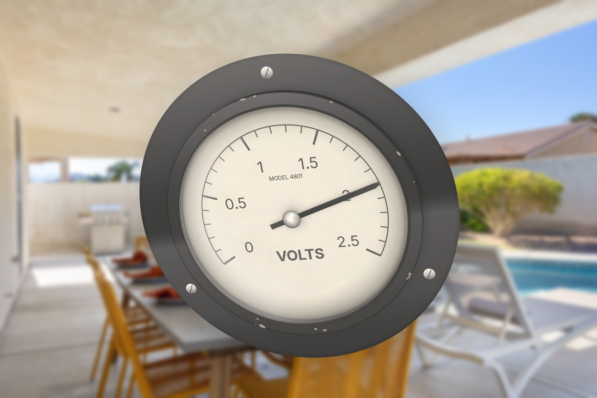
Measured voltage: 2 V
